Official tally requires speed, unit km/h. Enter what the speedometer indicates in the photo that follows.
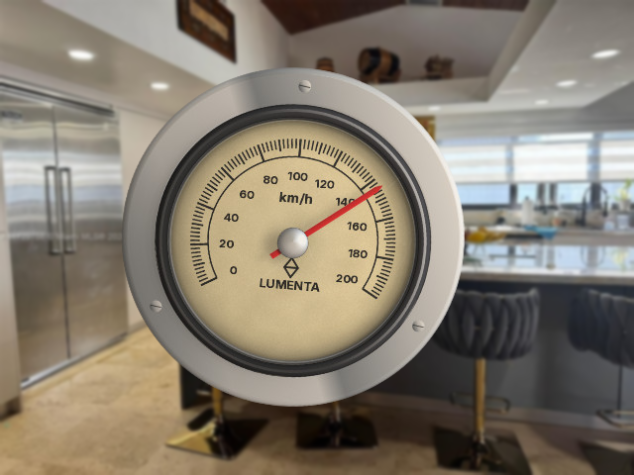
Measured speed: 144 km/h
